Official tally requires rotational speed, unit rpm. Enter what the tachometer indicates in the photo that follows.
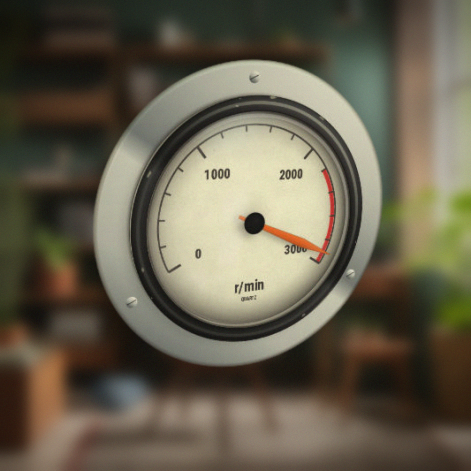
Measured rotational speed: 2900 rpm
